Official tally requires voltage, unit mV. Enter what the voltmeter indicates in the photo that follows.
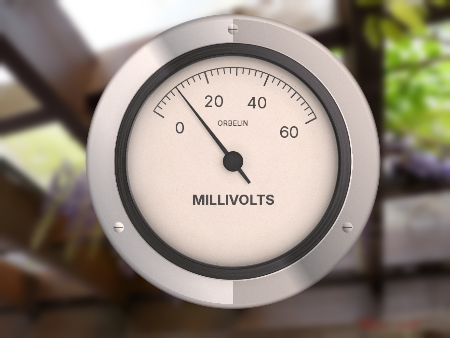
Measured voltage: 10 mV
